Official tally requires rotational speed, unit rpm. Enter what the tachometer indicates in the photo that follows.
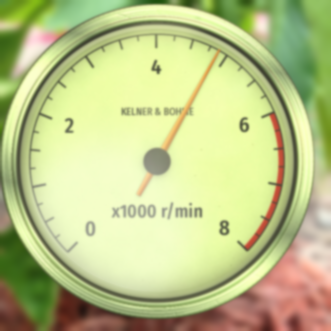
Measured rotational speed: 4875 rpm
